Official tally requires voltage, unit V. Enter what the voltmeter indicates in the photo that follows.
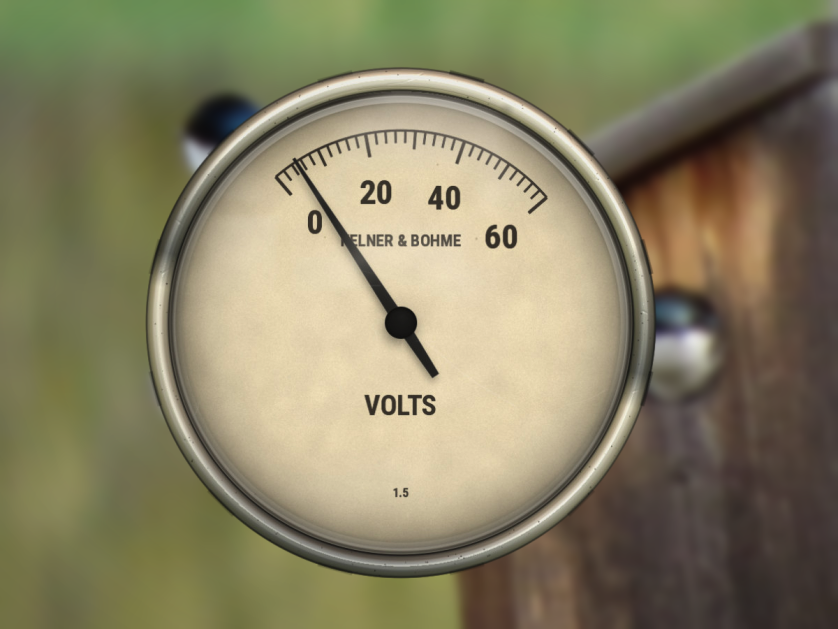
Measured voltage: 5 V
